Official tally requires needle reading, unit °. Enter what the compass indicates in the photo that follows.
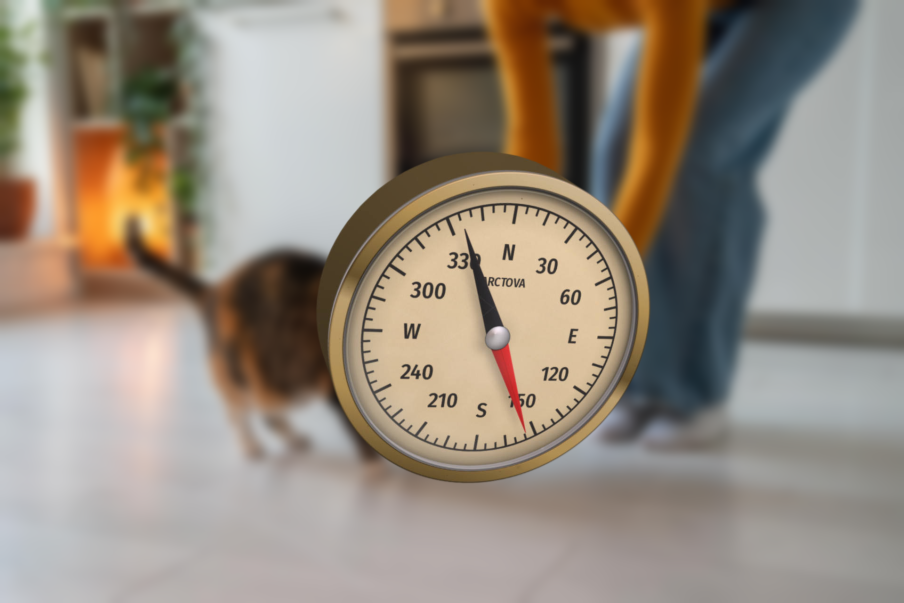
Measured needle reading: 155 °
